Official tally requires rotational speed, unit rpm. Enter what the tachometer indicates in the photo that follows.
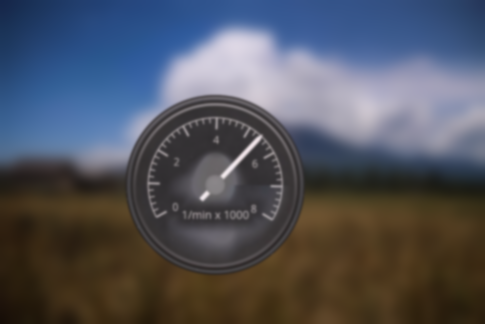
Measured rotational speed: 5400 rpm
